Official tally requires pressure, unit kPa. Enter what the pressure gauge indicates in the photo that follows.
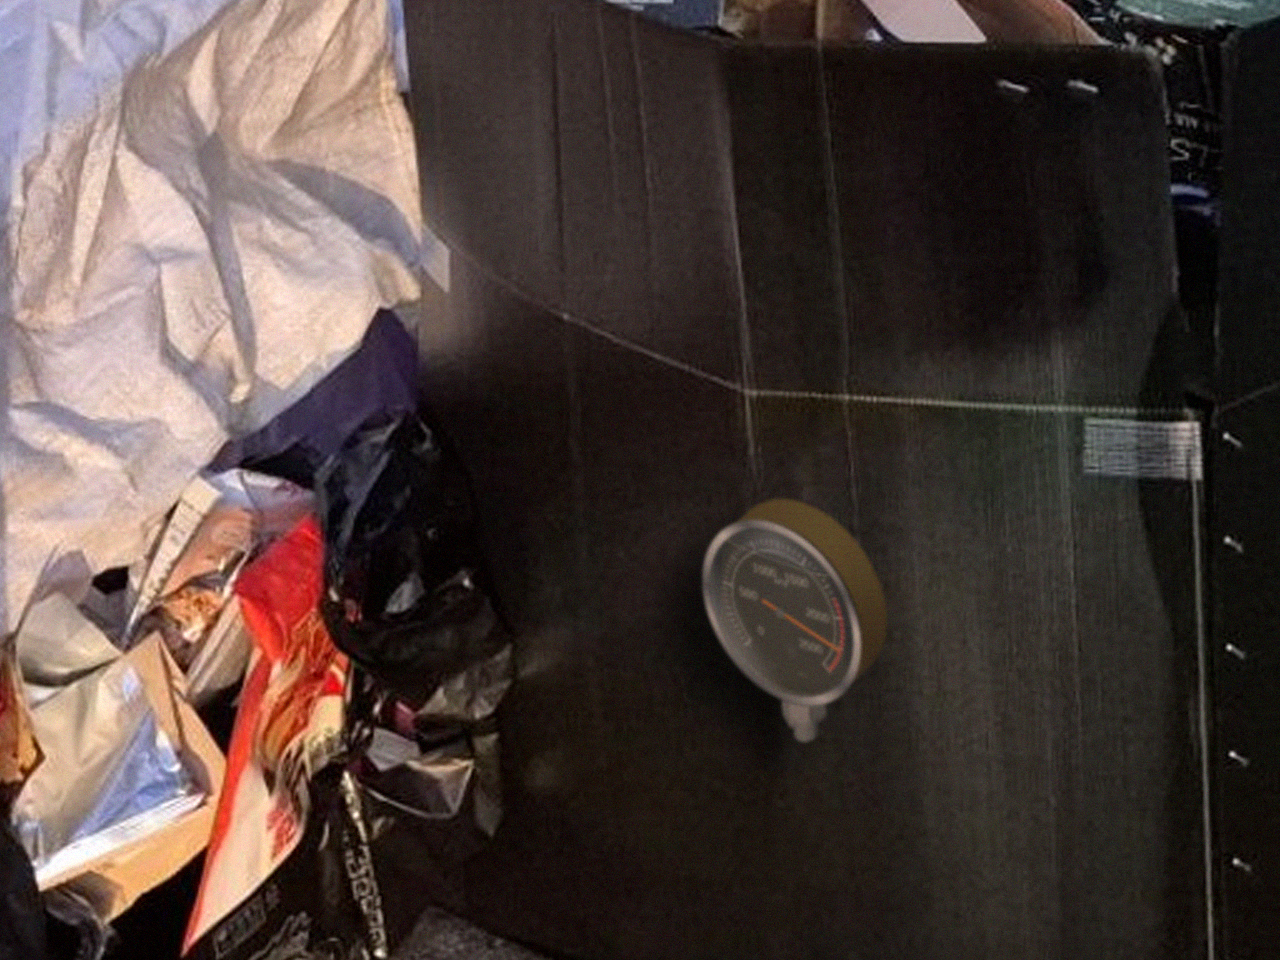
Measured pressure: 2250 kPa
